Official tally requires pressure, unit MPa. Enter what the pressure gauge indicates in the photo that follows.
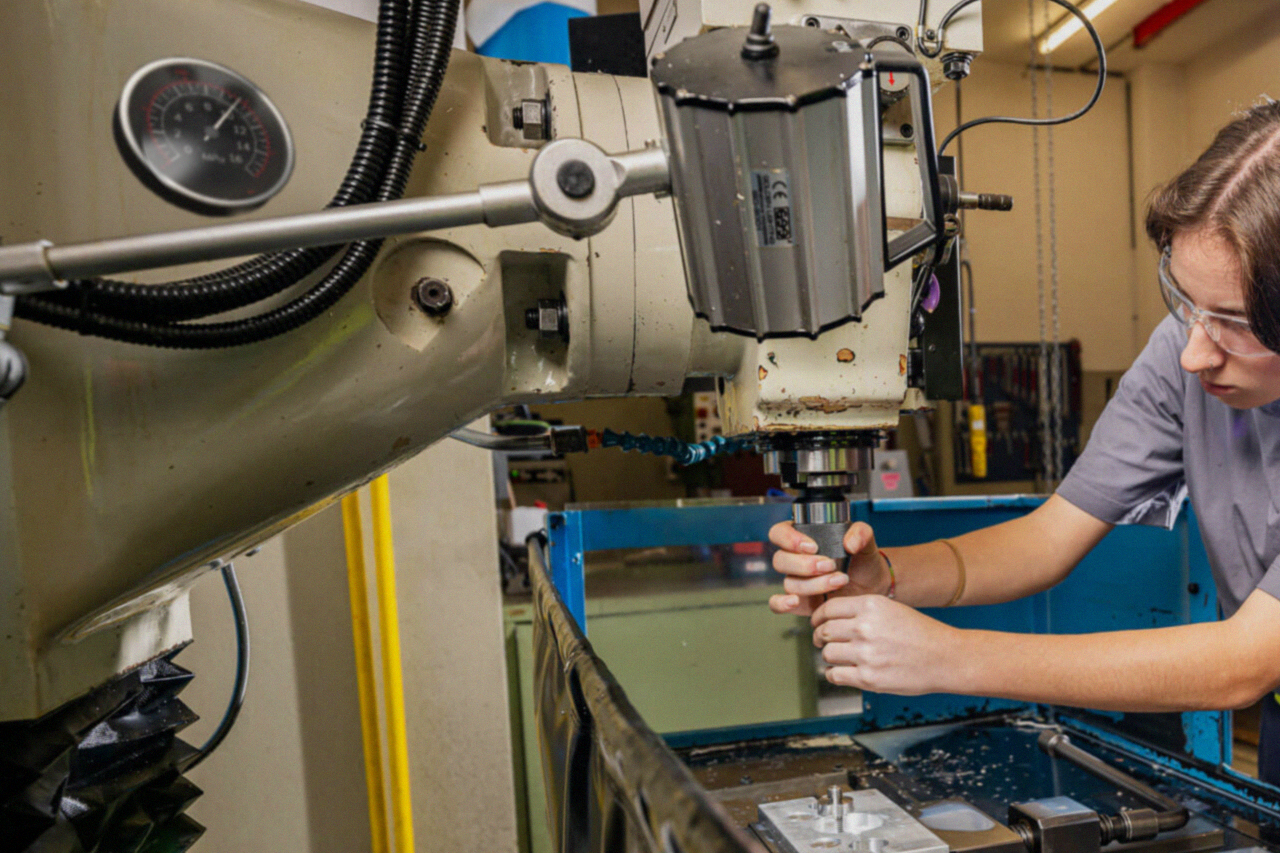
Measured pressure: 10 MPa
